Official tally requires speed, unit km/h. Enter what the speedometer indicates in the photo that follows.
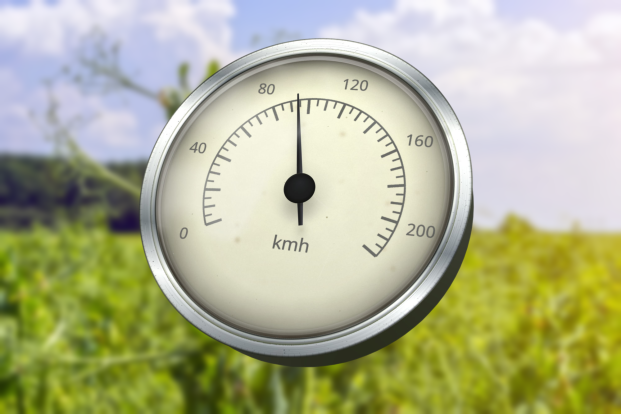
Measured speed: 95 km/h
